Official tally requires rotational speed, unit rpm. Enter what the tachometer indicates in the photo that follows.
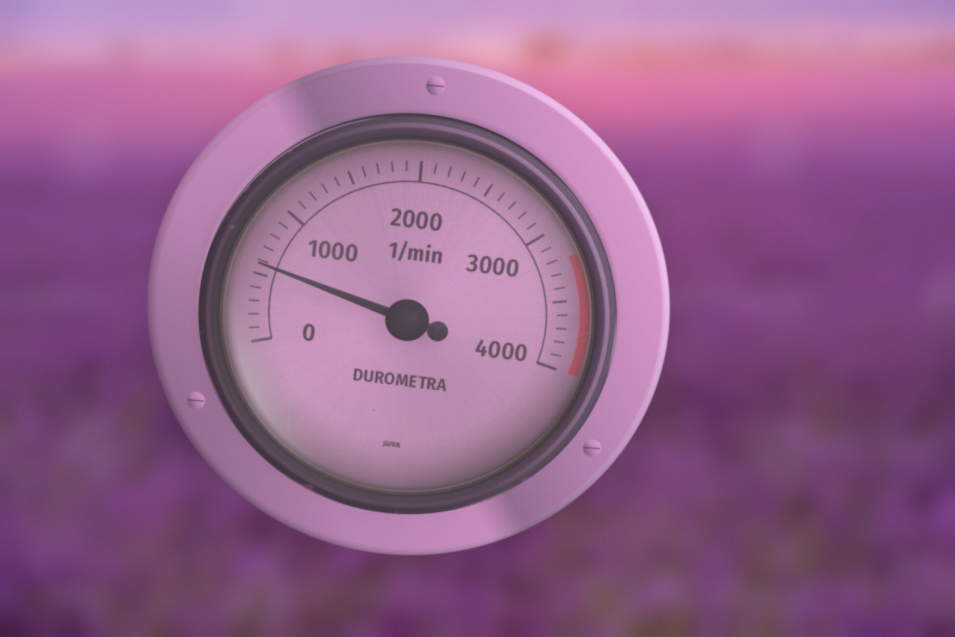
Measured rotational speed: 600 rpm
